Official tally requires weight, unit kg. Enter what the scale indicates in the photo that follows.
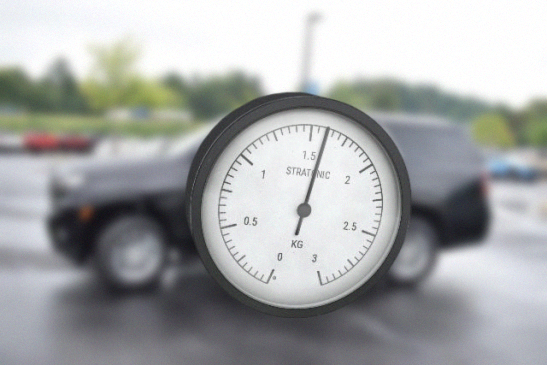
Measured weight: 1.6 kg
